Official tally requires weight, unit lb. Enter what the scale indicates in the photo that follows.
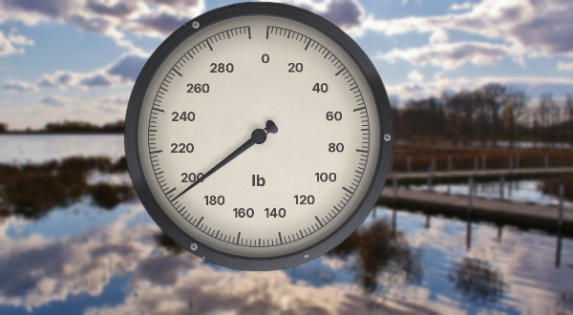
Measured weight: 196 lb
